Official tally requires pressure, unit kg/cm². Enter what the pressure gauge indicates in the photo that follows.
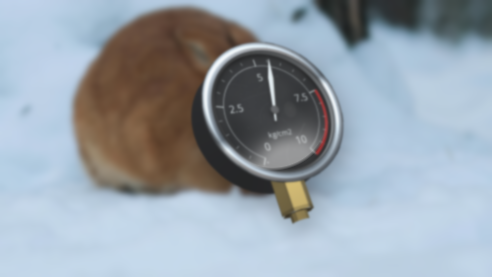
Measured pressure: 5.5 kg/cm²
